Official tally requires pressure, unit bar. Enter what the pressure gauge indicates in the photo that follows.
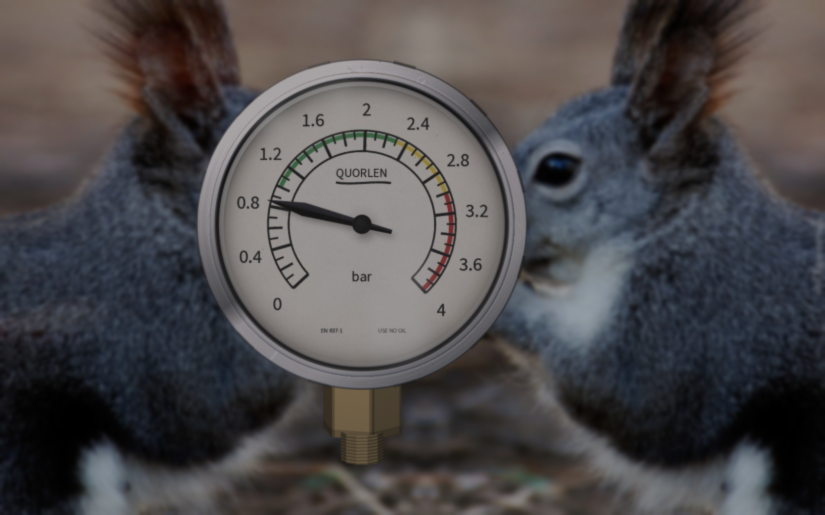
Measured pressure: 0.85 bar
